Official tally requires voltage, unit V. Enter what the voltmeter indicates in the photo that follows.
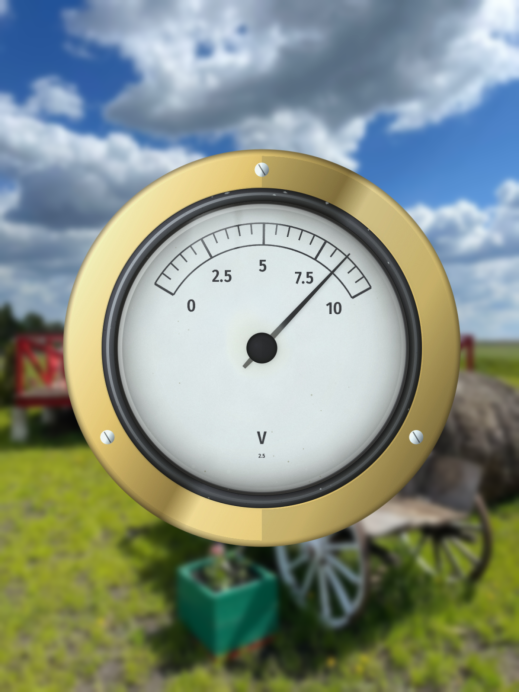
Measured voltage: 8.5 V
